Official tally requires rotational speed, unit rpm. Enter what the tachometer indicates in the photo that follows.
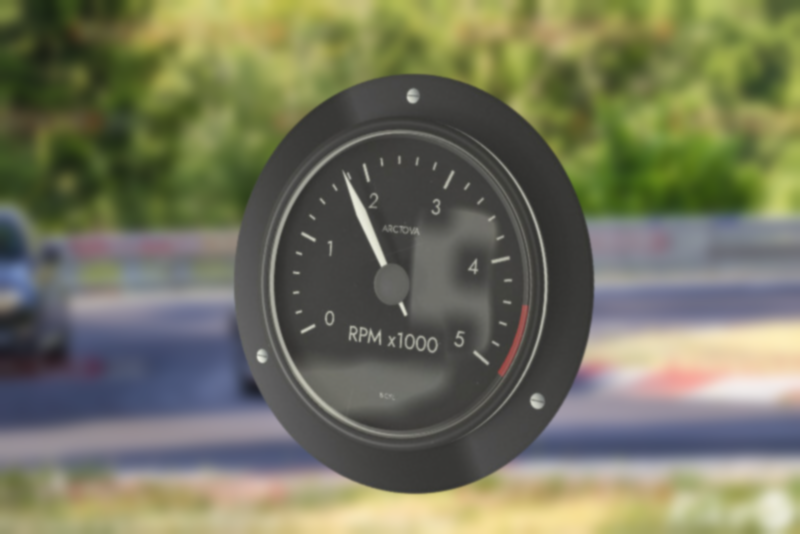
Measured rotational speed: 1800 rpm
